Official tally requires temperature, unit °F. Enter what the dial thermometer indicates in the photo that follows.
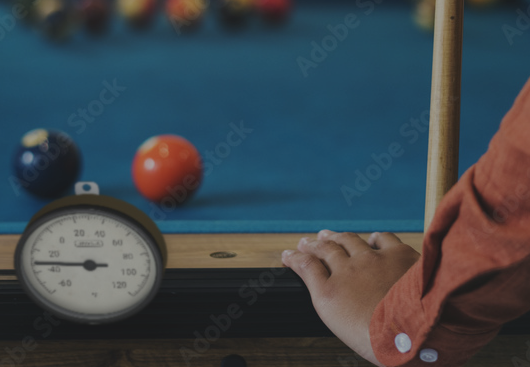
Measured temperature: -30 °F
